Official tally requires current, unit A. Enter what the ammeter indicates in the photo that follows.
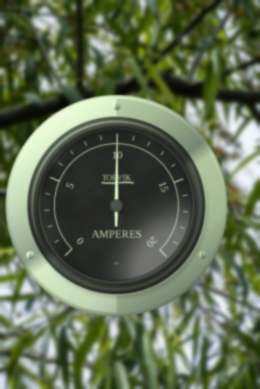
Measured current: 10 A
